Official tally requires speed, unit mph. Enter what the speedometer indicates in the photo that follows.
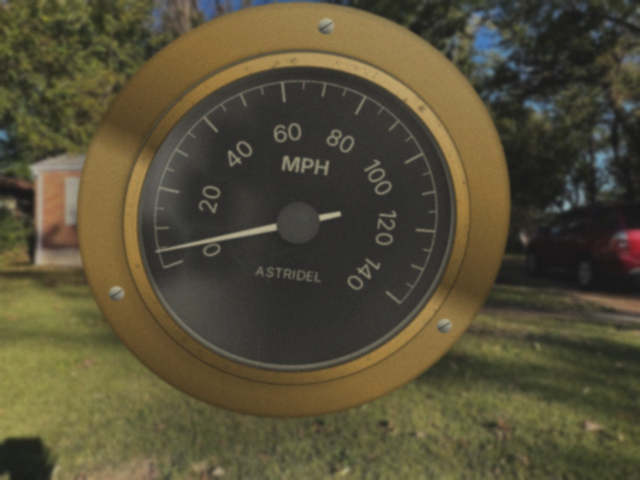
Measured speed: 5 mph
